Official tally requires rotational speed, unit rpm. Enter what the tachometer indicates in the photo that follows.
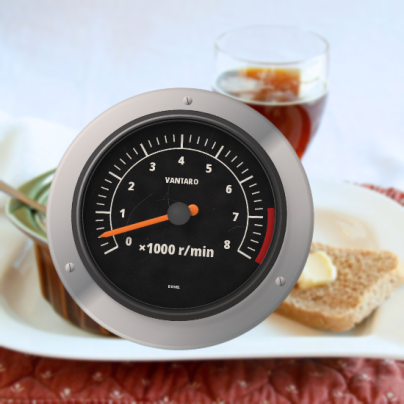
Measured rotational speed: 400 rpm
